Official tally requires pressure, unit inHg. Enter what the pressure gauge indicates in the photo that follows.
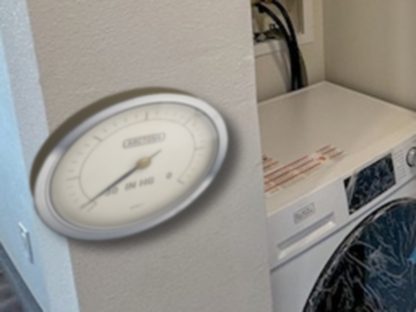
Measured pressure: -29 inHg
